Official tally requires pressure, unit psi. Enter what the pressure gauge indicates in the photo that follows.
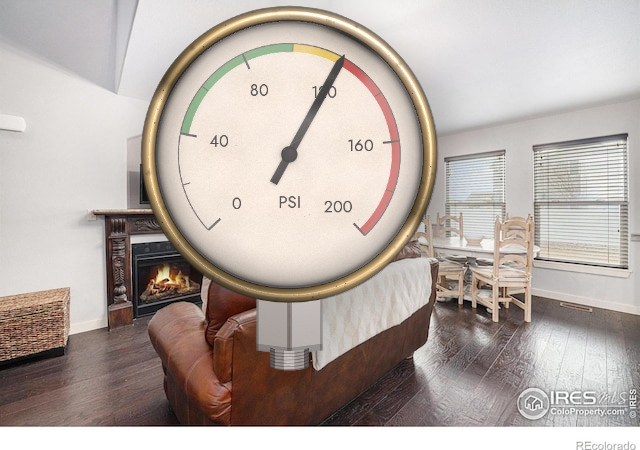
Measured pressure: 120 psi
